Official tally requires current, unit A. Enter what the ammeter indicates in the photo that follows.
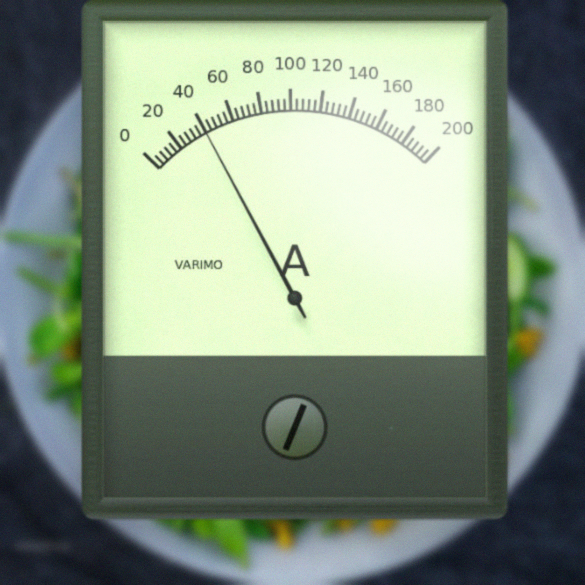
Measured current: 40 A
